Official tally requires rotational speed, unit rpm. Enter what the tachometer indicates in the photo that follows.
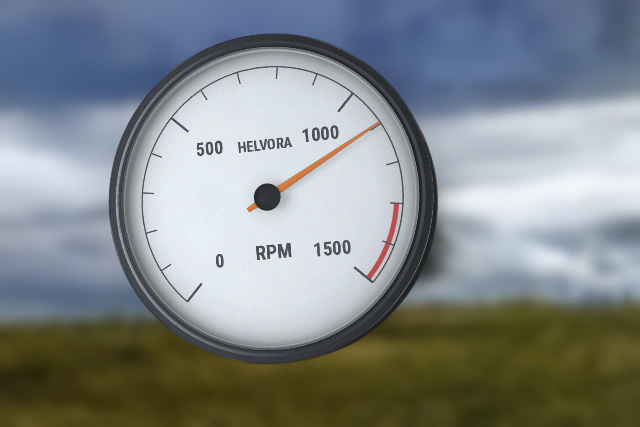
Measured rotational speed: 1100 rpm
